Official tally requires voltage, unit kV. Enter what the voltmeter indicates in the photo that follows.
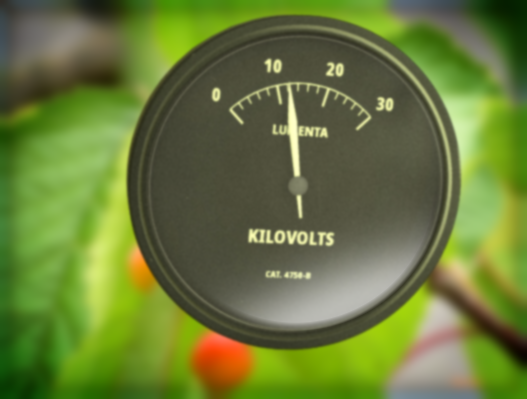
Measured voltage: 12 kV
